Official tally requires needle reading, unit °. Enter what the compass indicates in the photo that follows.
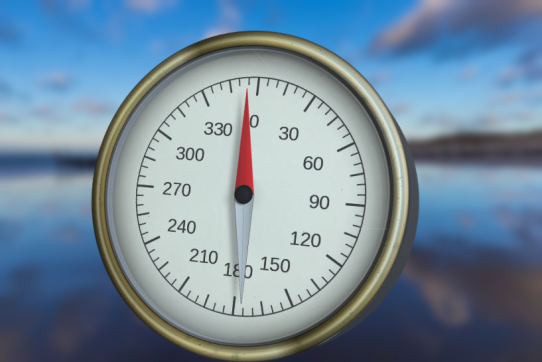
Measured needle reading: 355 °
